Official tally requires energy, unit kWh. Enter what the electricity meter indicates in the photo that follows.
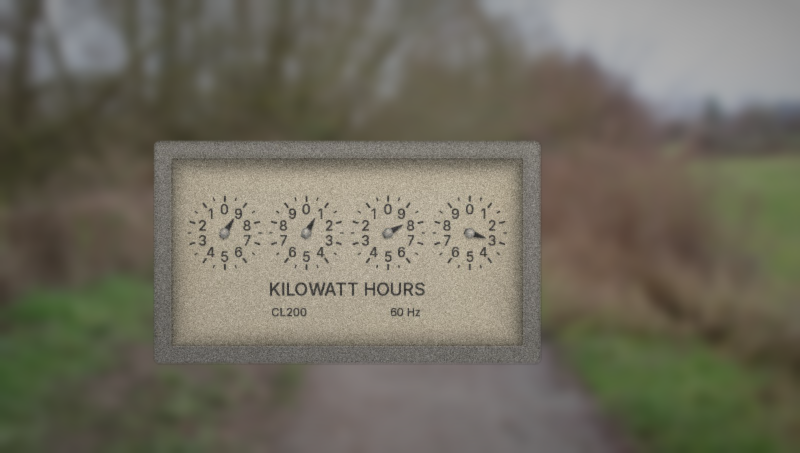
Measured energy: 9083 kWh
